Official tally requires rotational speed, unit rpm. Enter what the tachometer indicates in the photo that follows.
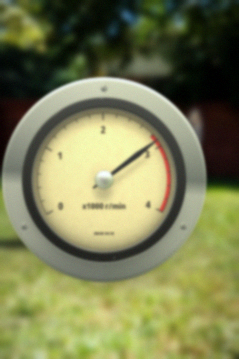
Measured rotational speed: 2900 rpm
